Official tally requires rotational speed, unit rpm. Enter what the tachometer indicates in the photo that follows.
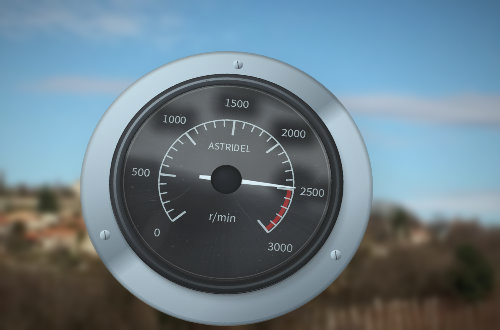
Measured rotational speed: 2500 rpm
